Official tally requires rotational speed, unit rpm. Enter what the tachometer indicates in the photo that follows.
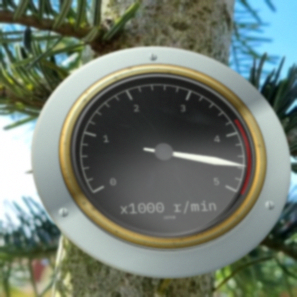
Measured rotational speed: 4600 rpm
